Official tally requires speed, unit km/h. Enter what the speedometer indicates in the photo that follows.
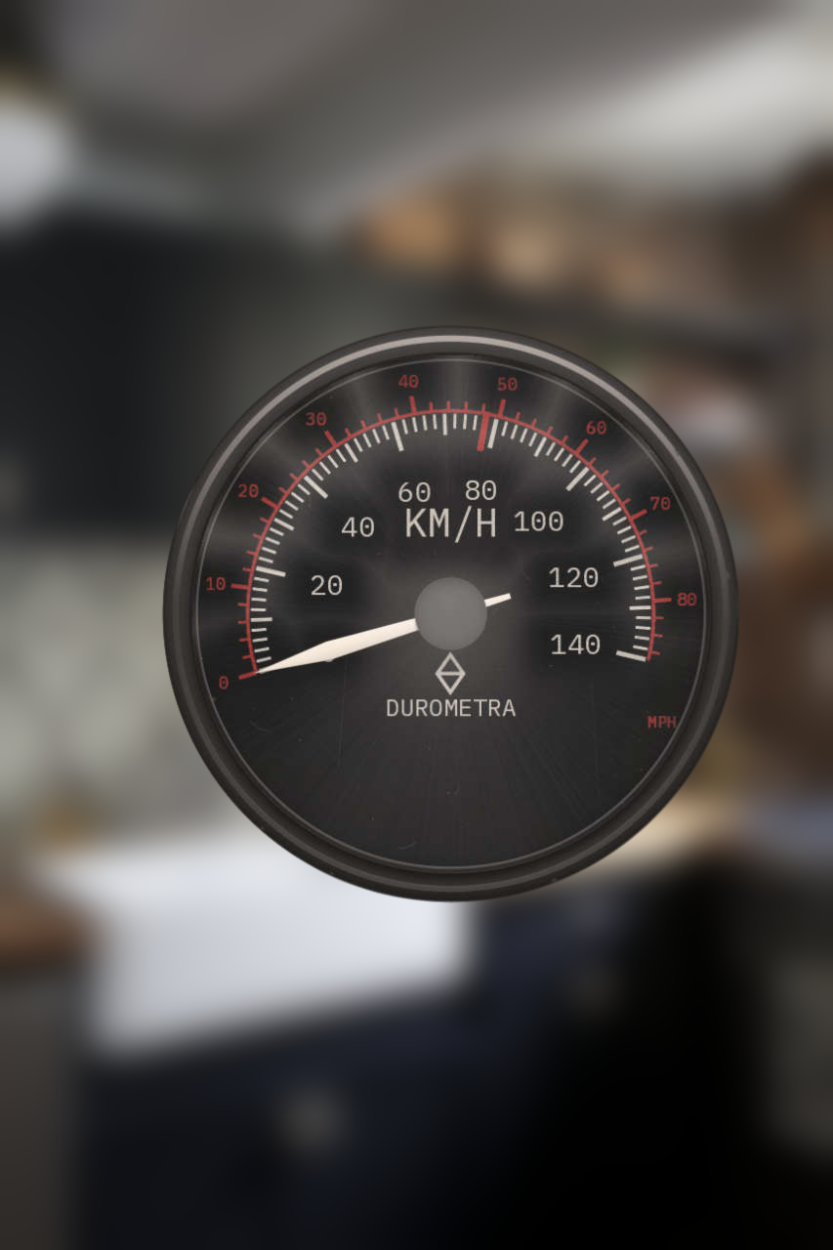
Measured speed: 0 km/h
